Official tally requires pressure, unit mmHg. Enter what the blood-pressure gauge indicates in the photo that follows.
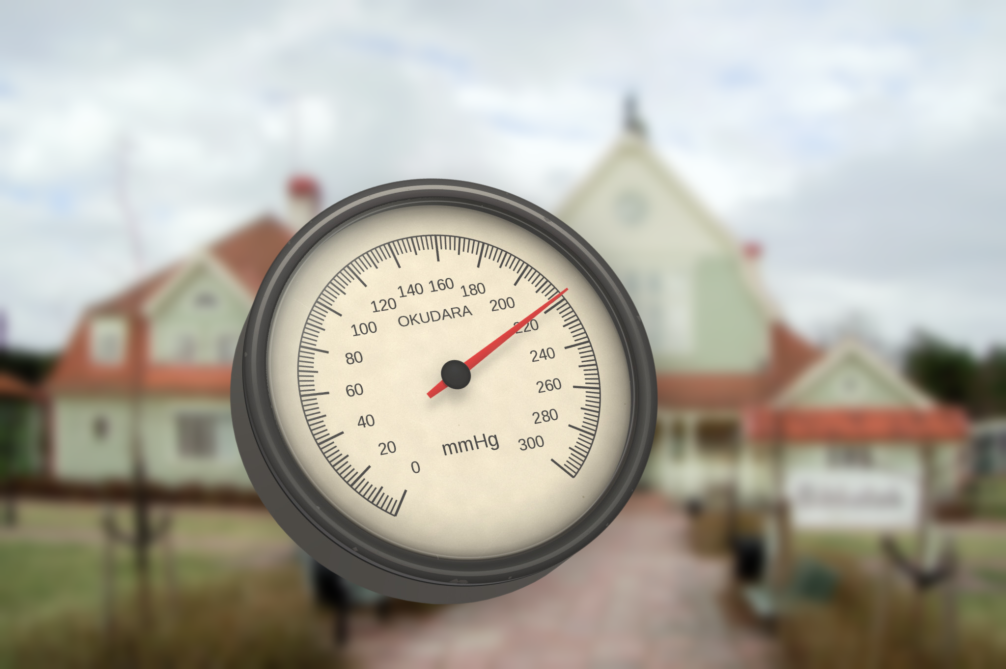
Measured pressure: 218 mmHg
